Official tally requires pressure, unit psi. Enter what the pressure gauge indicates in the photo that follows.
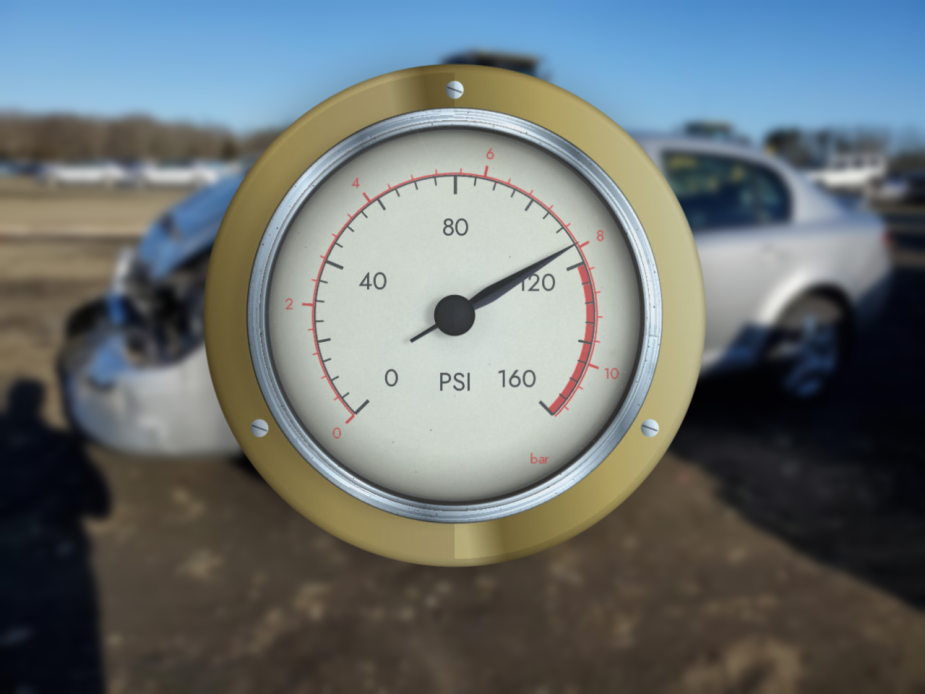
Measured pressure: 115 psi
